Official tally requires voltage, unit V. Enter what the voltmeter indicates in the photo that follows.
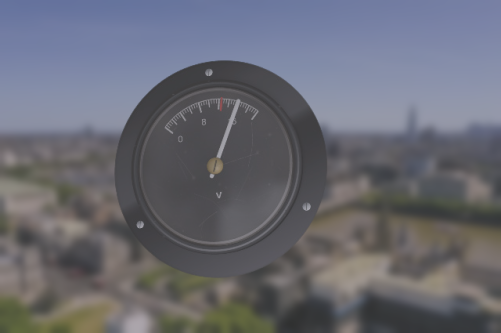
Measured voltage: 16 V
